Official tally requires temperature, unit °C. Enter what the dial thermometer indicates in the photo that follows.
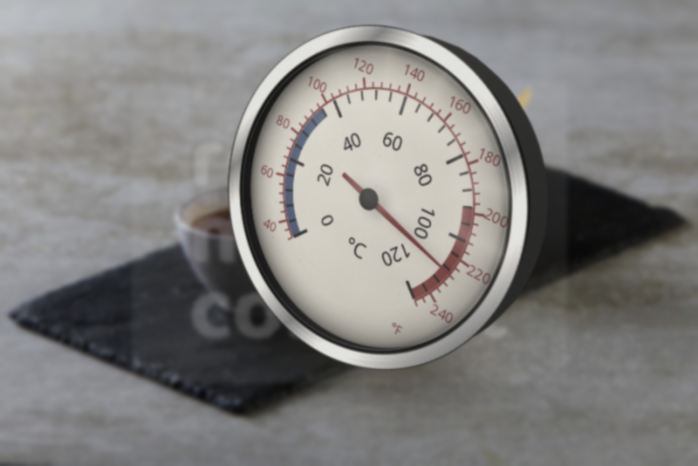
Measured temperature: 108 °C
